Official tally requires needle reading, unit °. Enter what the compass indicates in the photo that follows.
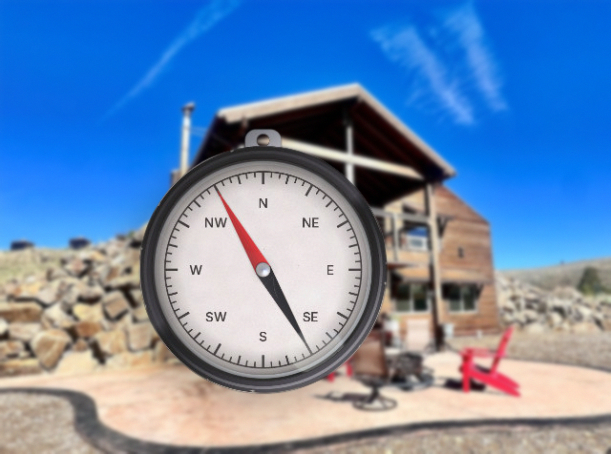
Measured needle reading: 330 °
